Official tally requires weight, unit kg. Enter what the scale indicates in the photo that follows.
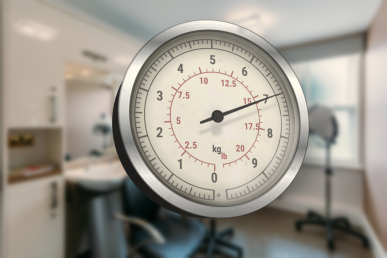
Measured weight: 7 kg
